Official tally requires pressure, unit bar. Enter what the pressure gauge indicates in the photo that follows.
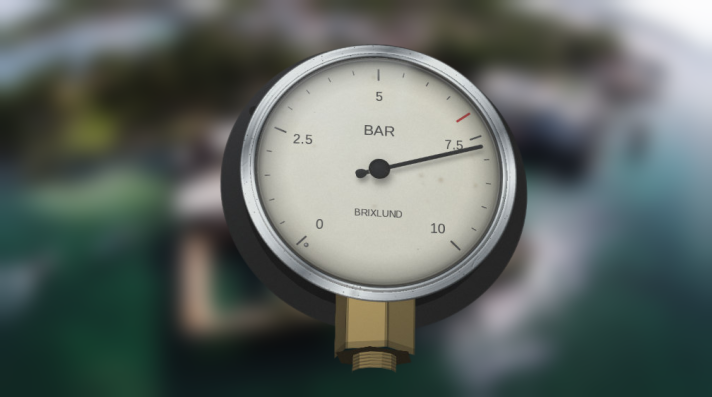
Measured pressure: 7.75 bar
